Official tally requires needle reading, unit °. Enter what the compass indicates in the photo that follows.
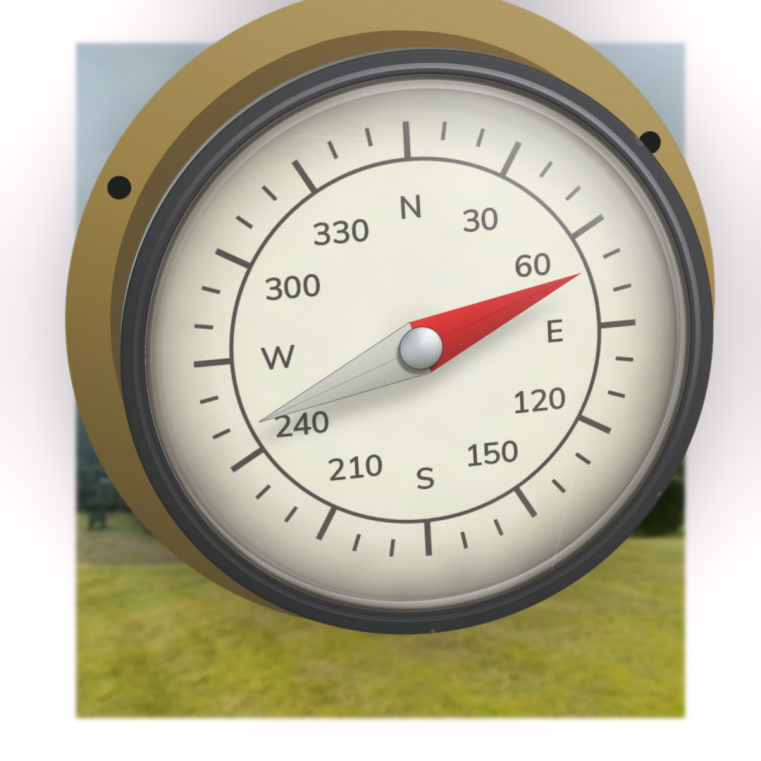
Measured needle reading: 70 °
